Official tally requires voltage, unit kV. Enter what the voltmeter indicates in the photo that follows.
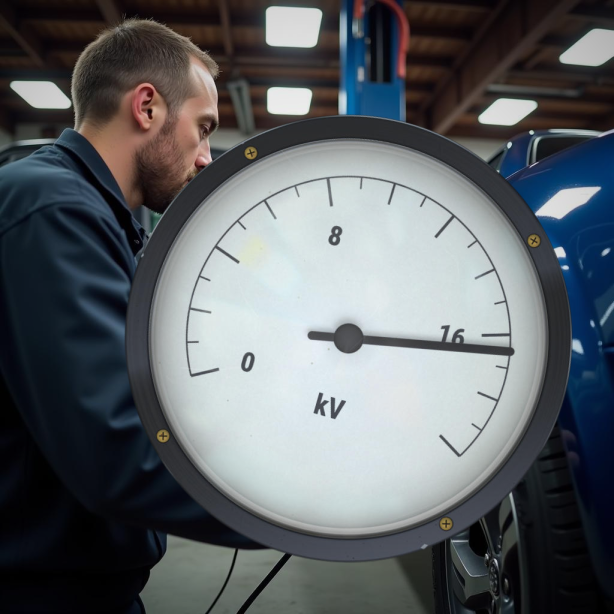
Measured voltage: 16.5 kV
